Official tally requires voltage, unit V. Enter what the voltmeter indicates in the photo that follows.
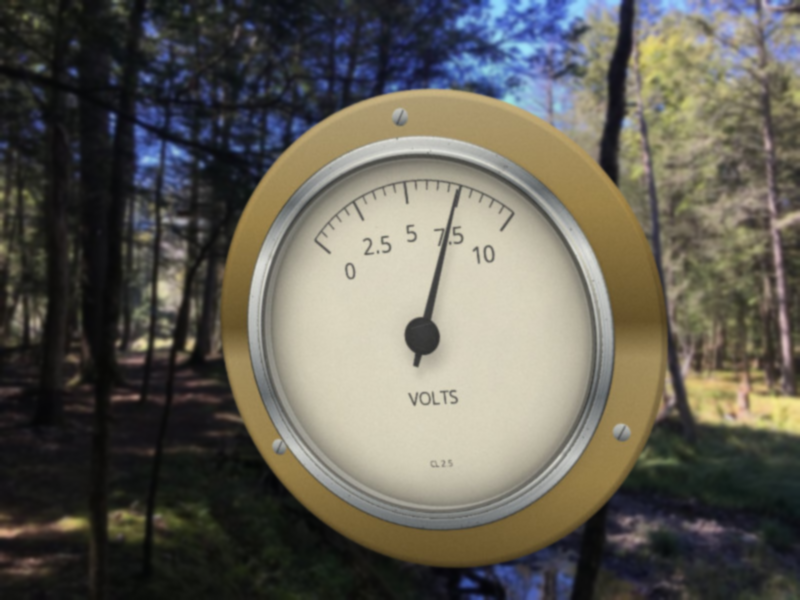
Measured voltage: 7.5 V
